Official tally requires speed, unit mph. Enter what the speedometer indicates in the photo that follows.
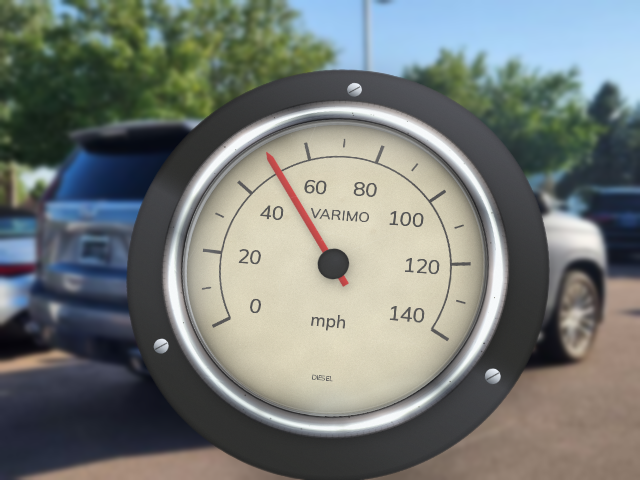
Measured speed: 50 mph
